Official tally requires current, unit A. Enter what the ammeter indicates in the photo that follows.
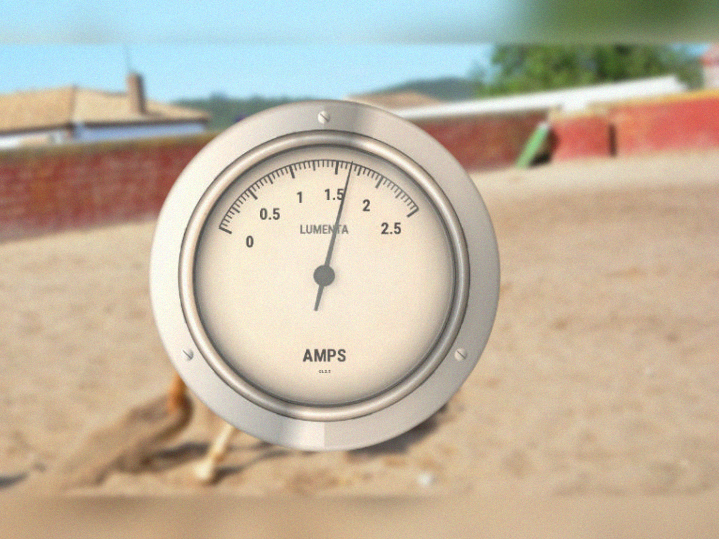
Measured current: 1.65 A
